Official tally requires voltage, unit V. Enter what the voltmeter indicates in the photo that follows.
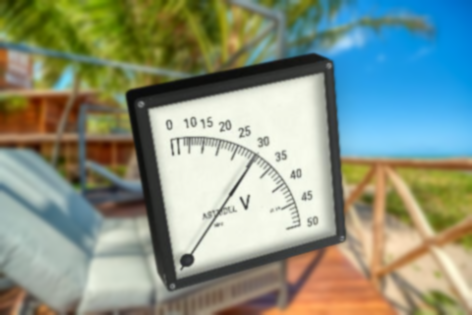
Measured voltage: 30 V
